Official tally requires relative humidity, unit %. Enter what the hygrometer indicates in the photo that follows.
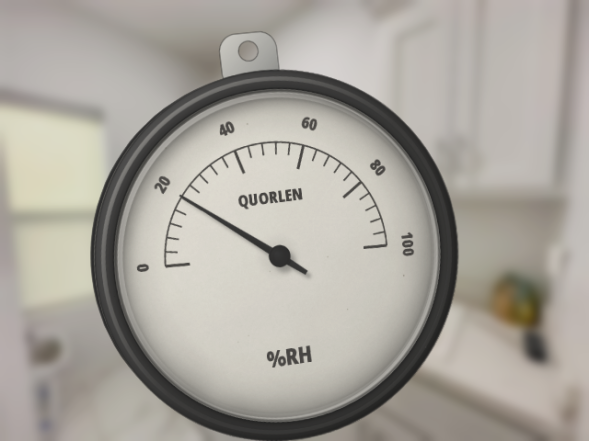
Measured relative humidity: 20 %
